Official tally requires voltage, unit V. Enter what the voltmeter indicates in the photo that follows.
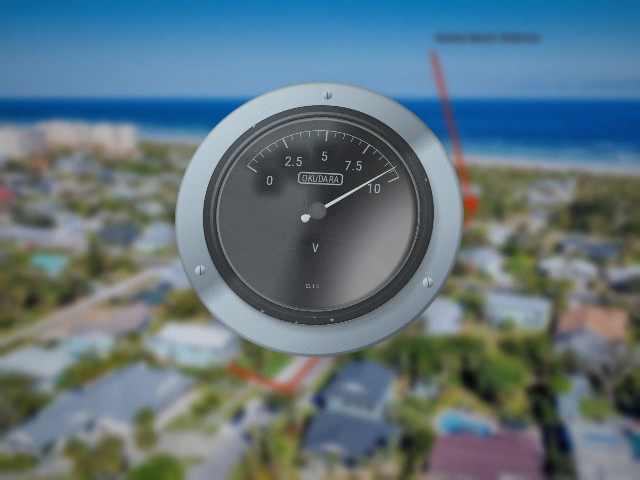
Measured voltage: 9.5 V
